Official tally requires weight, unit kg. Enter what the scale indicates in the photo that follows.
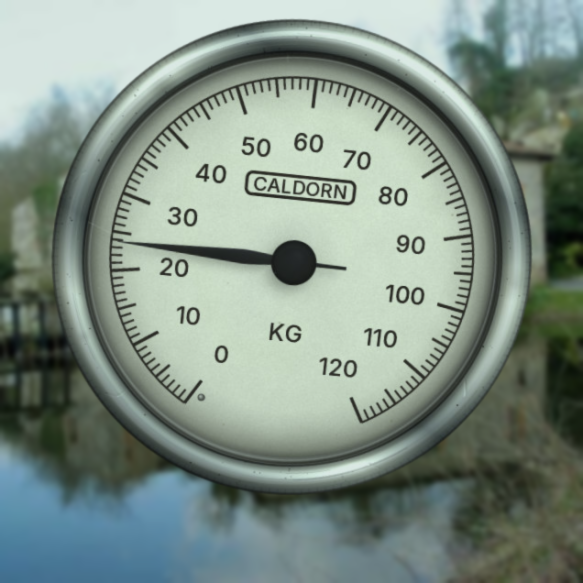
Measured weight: 24 kg
